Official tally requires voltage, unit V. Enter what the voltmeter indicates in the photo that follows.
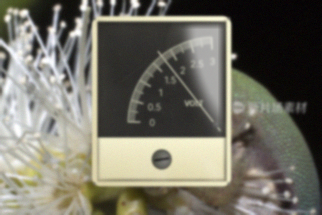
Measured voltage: 1.75 V
